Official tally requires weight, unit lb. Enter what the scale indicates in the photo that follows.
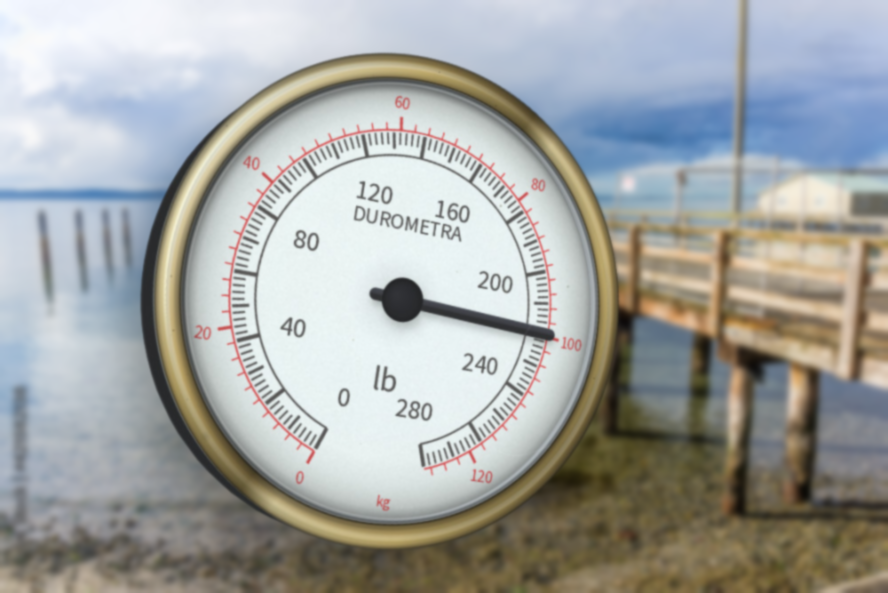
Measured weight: 220 lb
